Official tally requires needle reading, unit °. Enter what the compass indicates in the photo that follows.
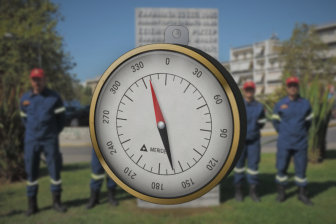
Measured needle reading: 340 °
